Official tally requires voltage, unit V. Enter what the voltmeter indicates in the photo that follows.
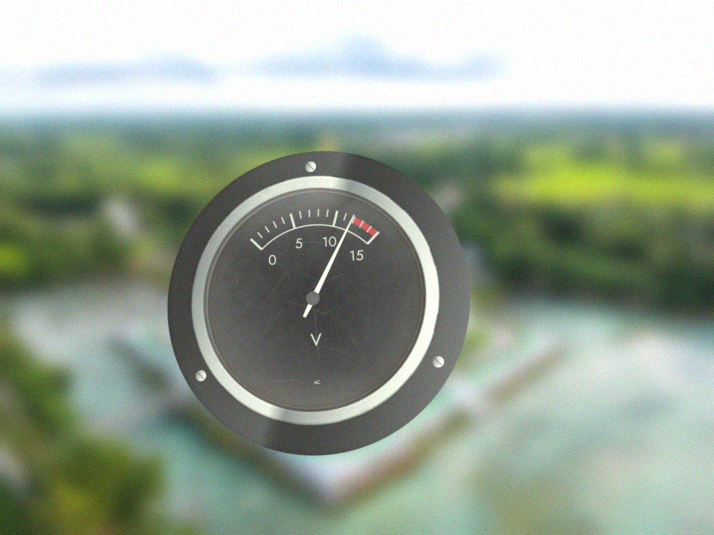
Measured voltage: 12 V
